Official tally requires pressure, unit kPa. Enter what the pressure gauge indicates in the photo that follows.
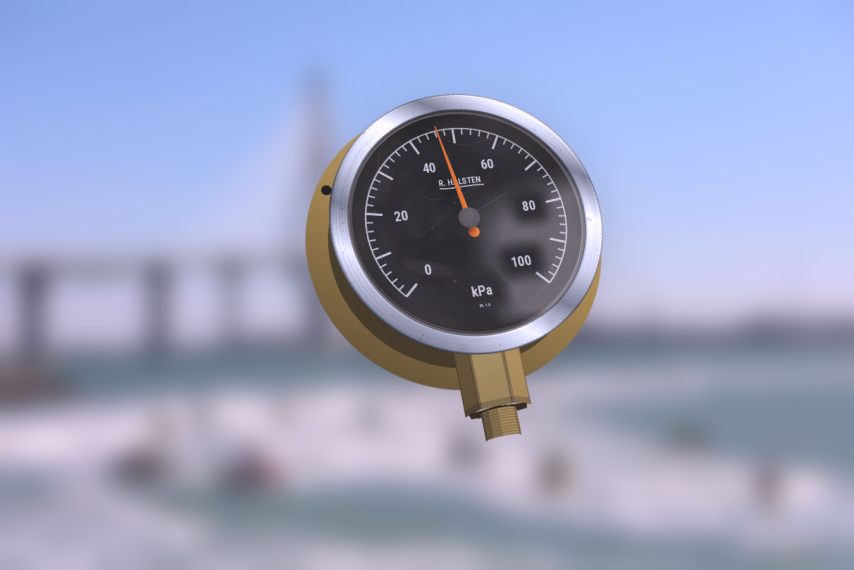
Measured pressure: 46 kPa
